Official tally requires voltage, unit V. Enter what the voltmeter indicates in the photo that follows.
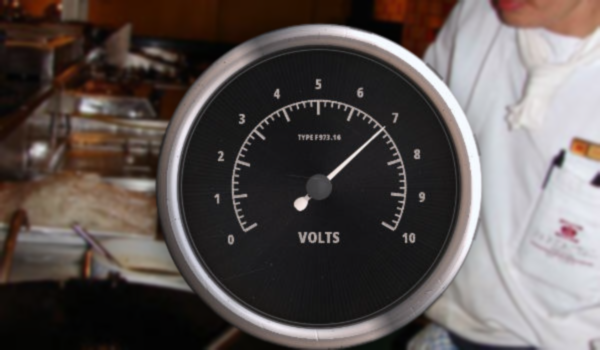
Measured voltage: 7 V
